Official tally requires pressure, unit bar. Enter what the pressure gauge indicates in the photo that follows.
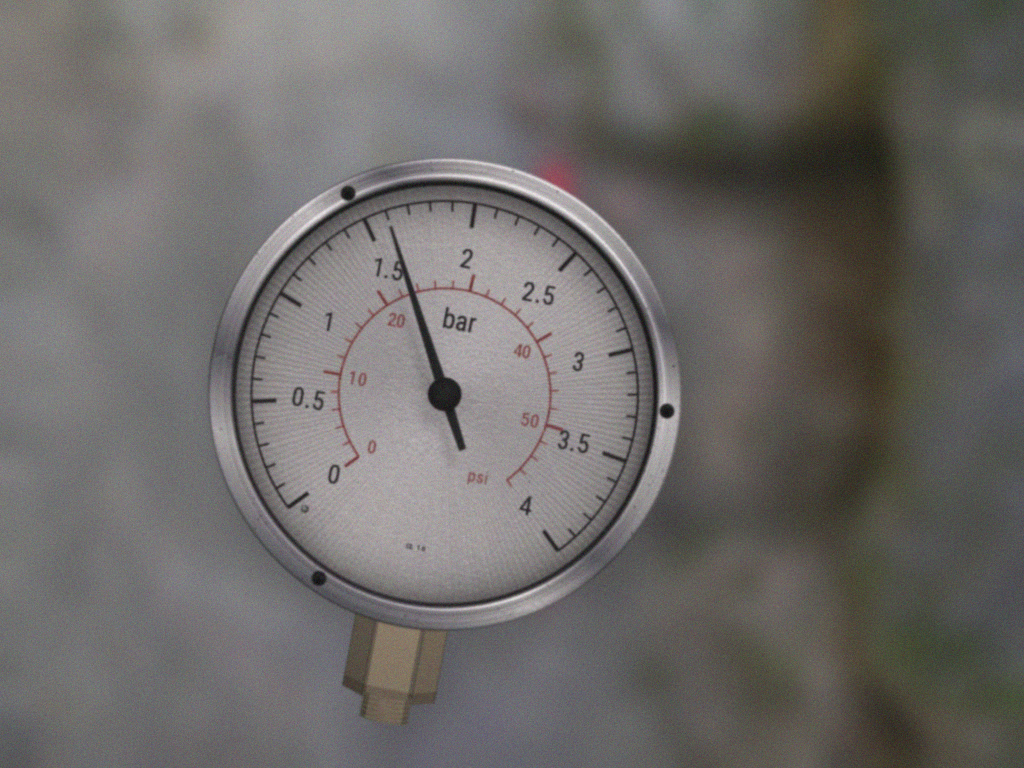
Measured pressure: 1.6 bar
